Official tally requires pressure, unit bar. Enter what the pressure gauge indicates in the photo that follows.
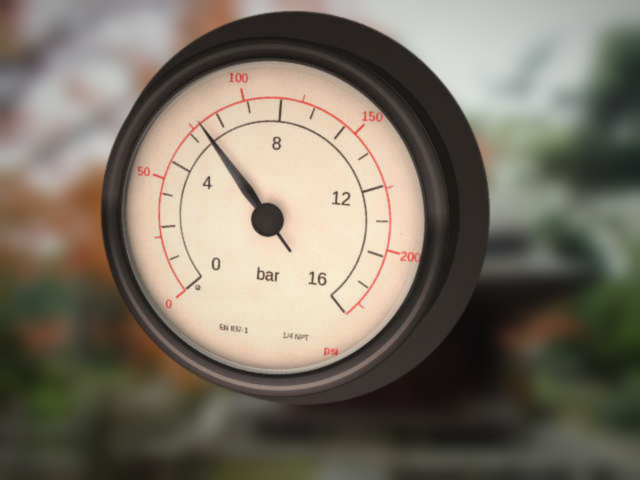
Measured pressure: 5.5 bar
